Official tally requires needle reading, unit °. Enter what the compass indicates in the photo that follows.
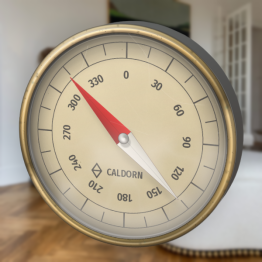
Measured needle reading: 315 °
